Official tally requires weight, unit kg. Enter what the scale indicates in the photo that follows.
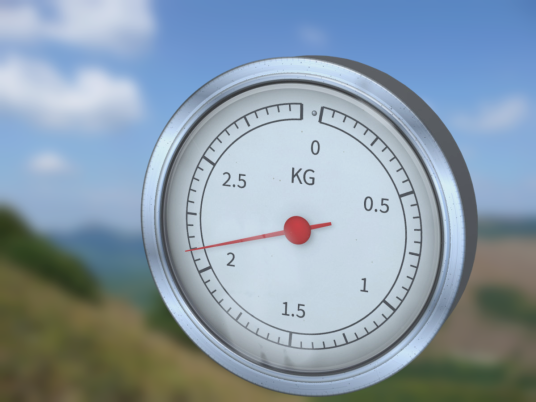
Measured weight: 2.1 kg
